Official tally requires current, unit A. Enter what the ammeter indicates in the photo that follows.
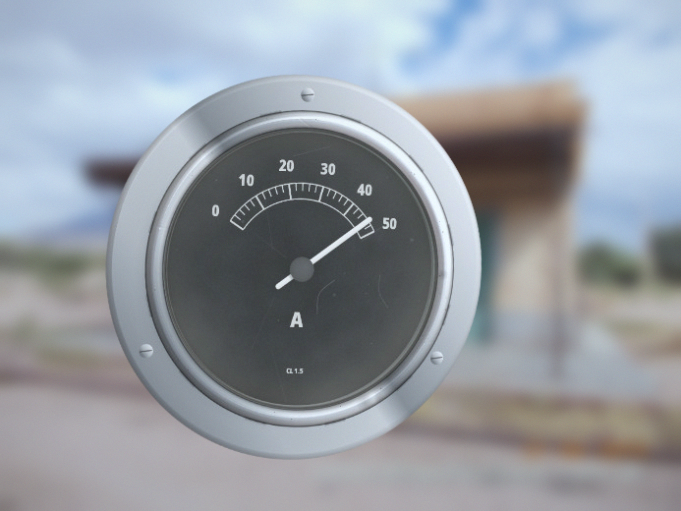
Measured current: 46 A
